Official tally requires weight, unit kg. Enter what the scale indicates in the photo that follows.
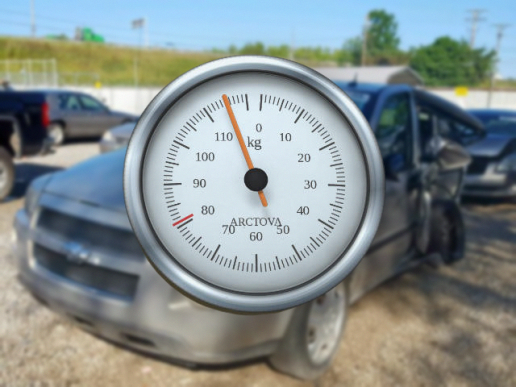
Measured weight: 115 kg
